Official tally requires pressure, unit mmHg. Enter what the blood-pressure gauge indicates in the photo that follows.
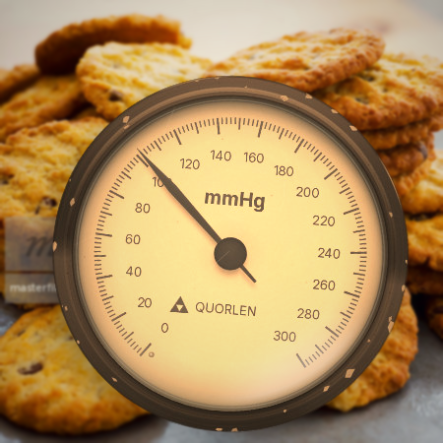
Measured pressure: 102 mmHg
